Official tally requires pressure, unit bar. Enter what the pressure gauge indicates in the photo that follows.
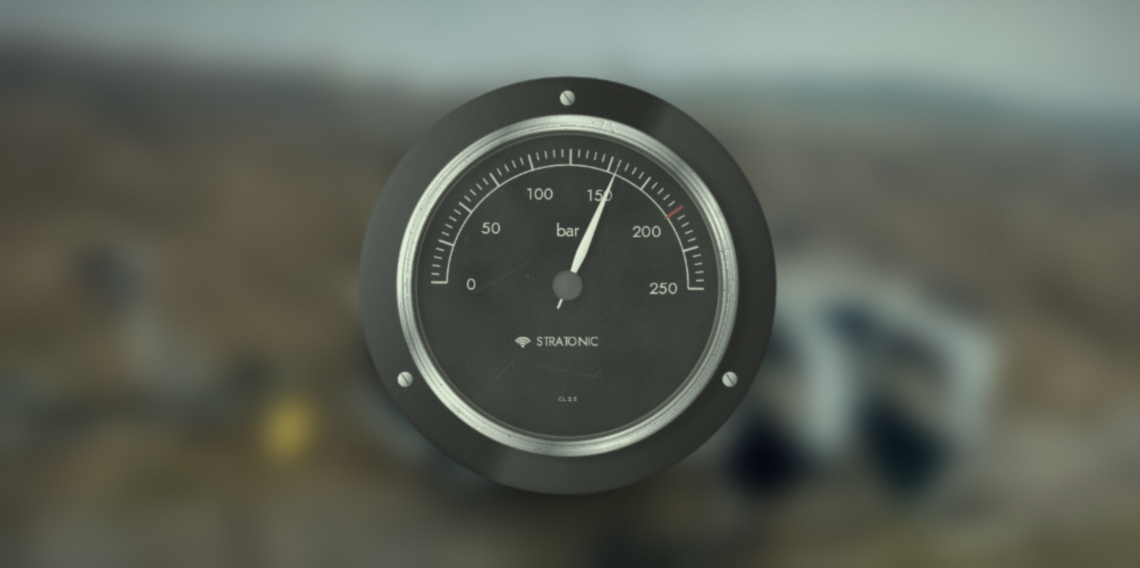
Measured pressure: 155 bar
